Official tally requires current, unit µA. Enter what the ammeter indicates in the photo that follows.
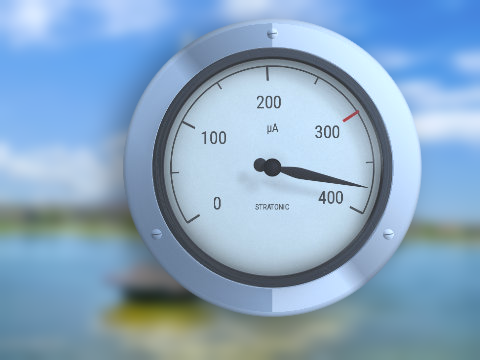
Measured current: 375 µA
